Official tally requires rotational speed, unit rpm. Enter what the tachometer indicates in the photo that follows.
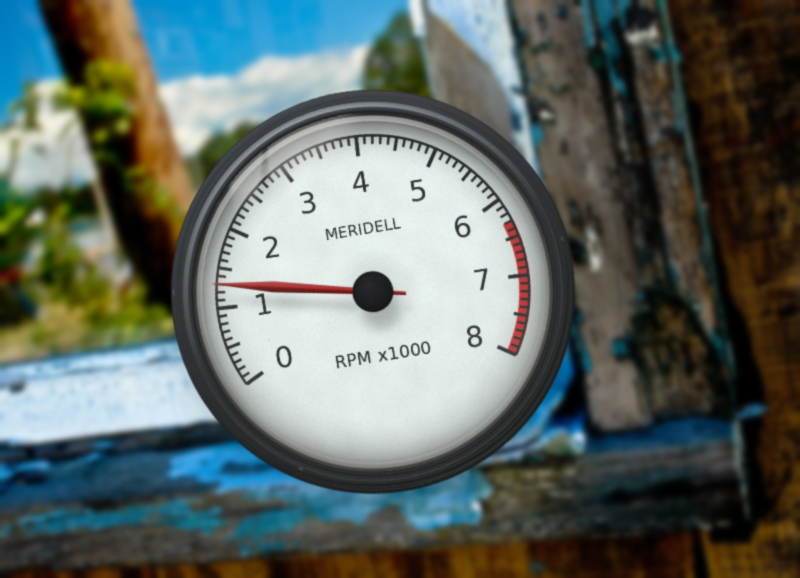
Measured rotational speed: 1300 rpm
